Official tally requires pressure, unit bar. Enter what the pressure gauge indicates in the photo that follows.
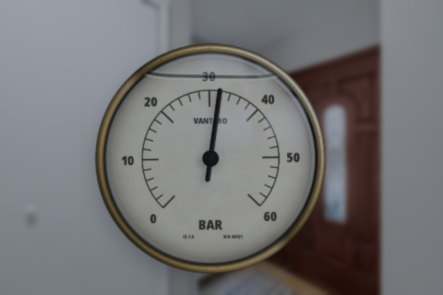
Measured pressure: 32 bar
